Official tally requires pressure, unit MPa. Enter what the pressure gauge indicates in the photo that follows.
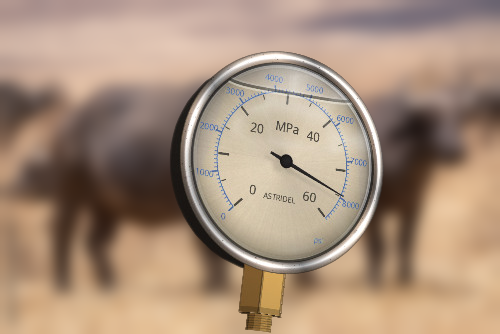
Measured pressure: 55 MPa
